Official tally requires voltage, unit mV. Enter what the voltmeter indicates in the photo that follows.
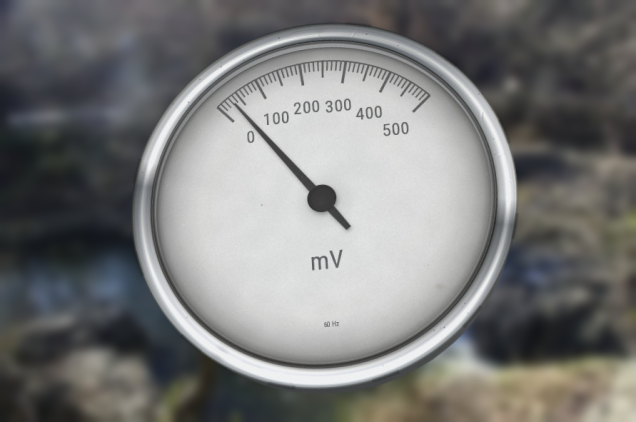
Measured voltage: 30 mV
